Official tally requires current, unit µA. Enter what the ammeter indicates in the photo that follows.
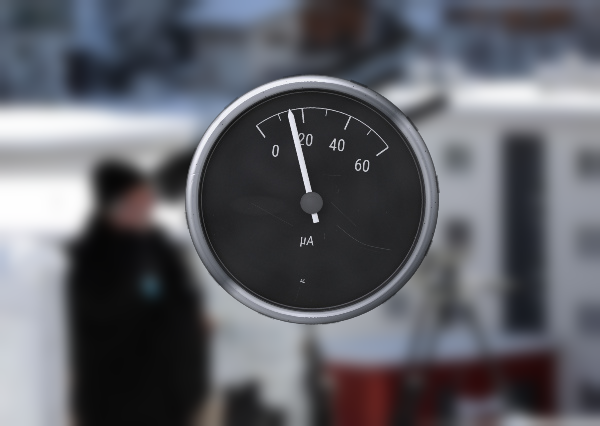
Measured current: 15 µA
